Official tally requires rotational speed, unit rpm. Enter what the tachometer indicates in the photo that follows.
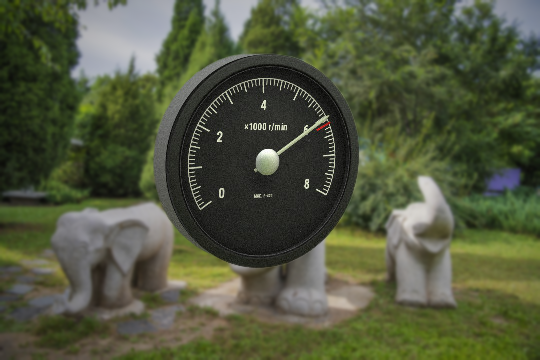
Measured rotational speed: 6000 rpm
